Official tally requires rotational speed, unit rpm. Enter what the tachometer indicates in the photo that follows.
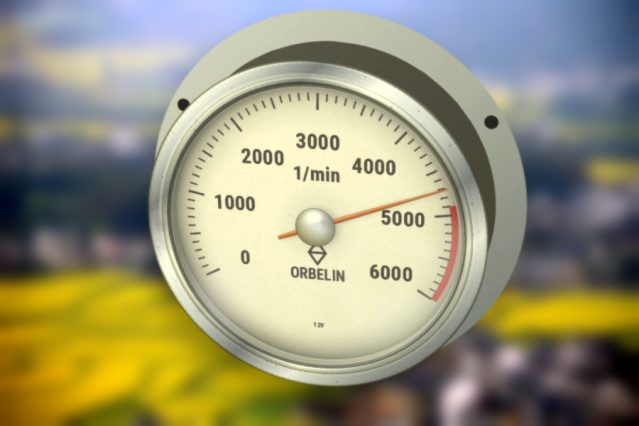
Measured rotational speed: 4700 rpm
